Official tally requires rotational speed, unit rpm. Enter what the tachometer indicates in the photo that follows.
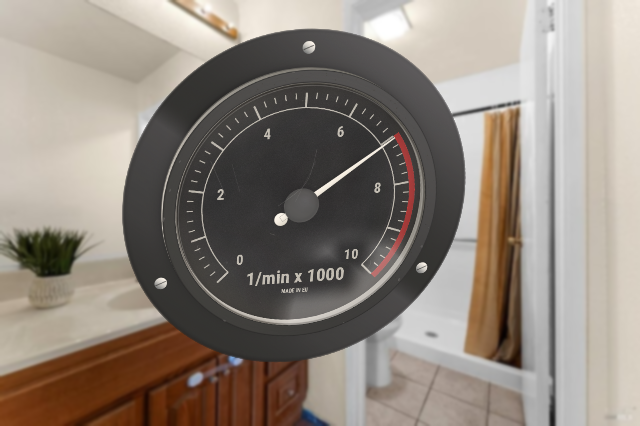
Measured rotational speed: 7000 rpm
